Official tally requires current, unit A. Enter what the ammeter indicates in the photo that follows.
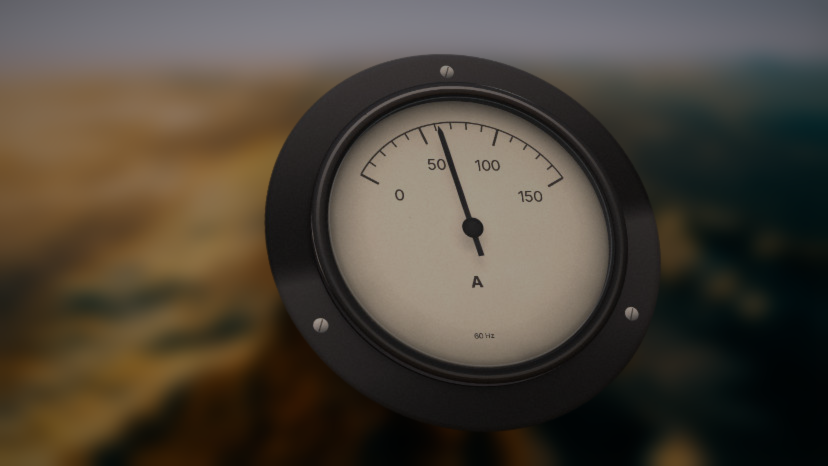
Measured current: 60 A
